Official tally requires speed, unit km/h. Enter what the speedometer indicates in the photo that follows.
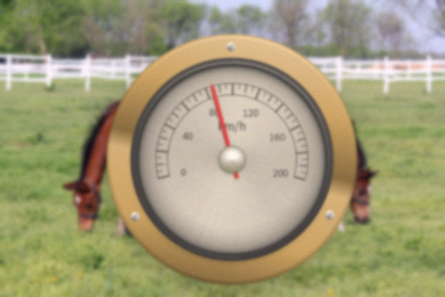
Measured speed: 85 km/h
